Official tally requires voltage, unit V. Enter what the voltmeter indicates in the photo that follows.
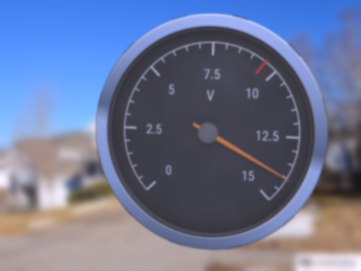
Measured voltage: 14 V
